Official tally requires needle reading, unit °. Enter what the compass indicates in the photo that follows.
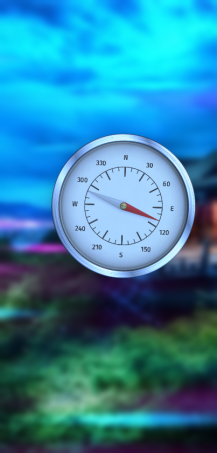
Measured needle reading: 110 °
